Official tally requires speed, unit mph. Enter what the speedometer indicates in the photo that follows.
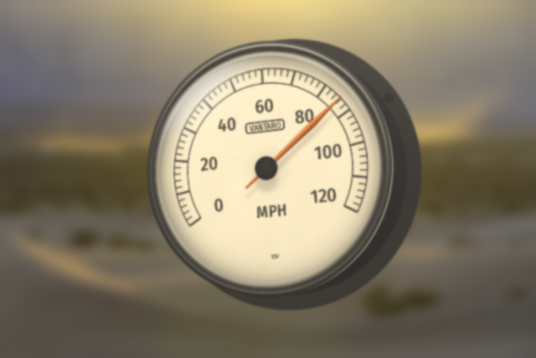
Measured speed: 86 mph
